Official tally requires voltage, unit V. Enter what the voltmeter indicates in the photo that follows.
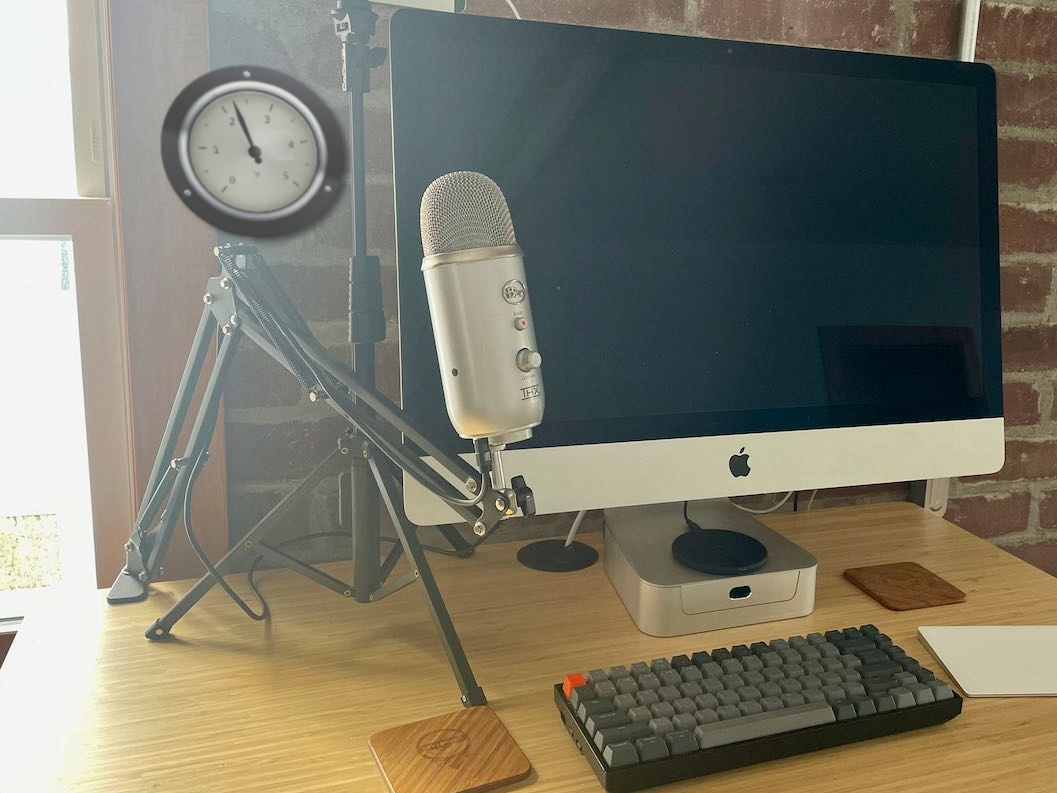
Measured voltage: 2.25 V
